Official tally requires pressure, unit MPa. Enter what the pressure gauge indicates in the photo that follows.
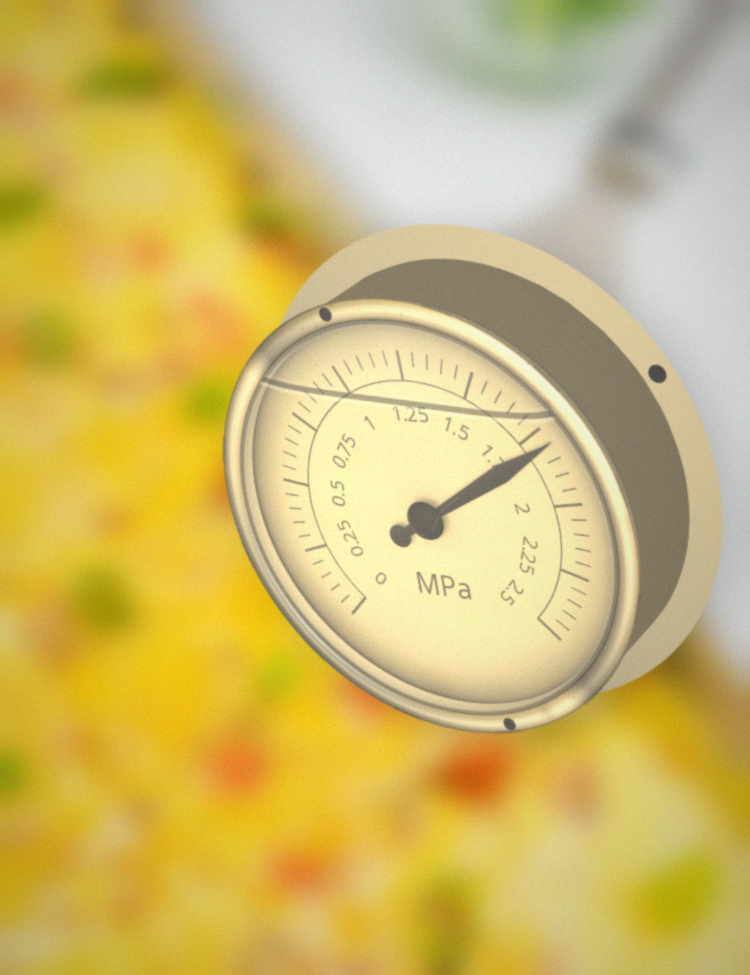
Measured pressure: 1.8 MPa
